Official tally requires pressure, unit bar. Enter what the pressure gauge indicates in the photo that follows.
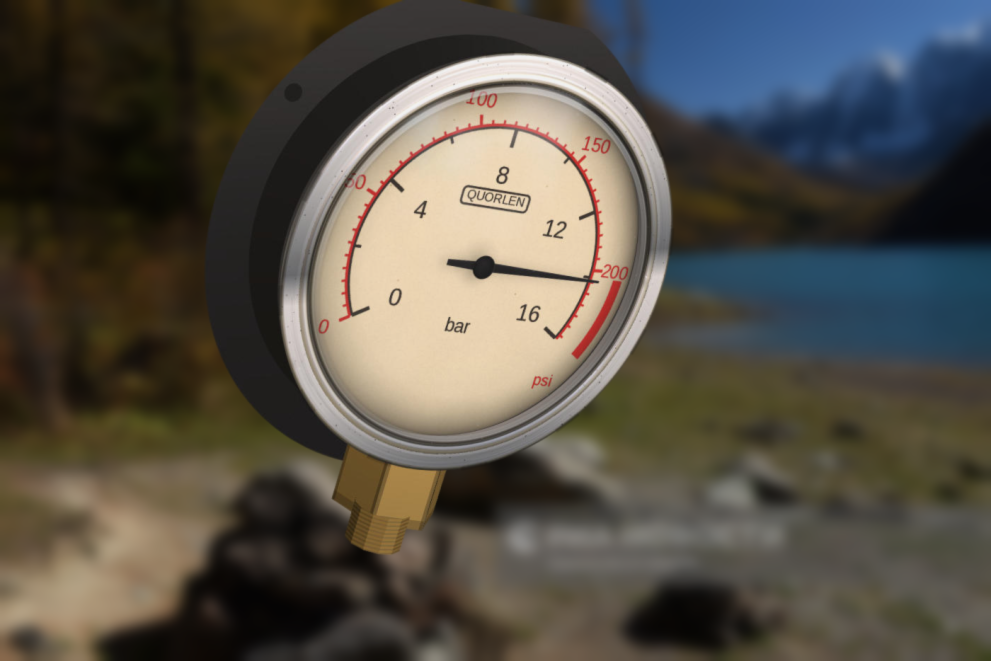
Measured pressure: 14 bar
